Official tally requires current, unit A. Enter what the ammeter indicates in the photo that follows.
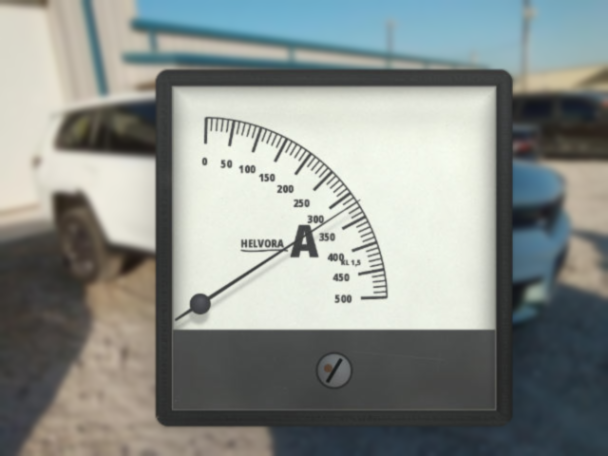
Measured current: 320 A
